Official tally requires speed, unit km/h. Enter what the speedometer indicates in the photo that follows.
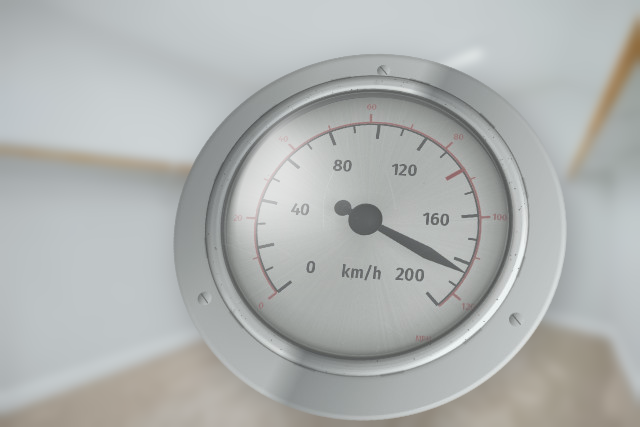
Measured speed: 185 km/h
